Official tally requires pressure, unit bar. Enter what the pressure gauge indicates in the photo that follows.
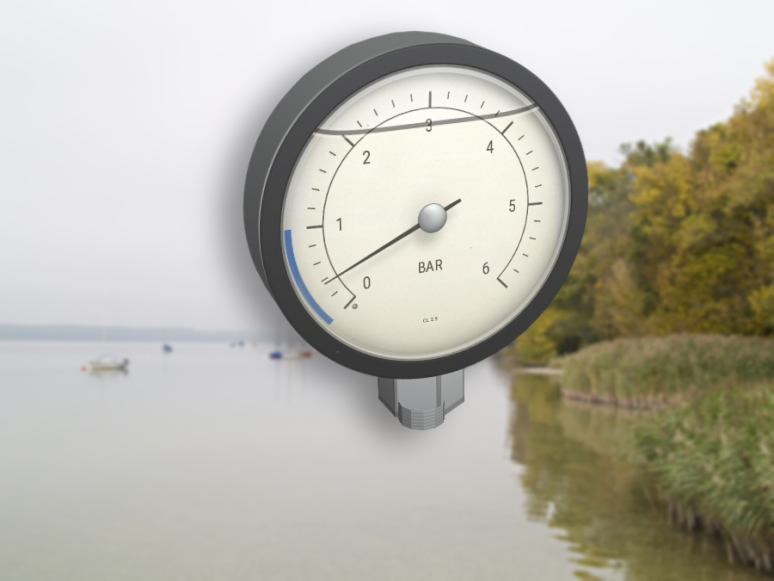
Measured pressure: 0.4 bar
